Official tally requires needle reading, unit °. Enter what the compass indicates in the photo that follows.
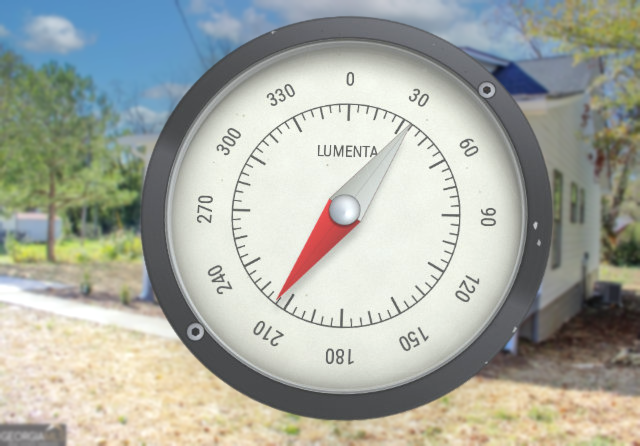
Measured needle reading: 215 °
